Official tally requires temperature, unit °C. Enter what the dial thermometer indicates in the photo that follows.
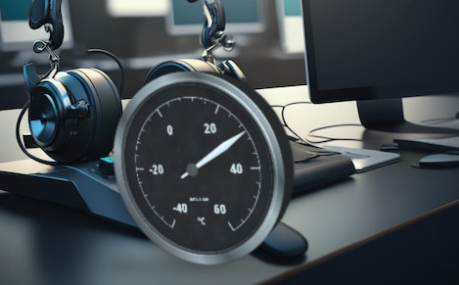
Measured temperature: 30 °C
